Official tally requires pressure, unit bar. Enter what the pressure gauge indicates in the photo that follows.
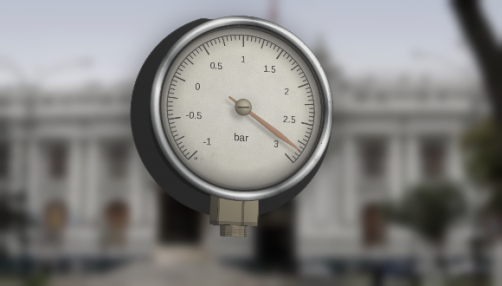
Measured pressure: 2.85 bar
